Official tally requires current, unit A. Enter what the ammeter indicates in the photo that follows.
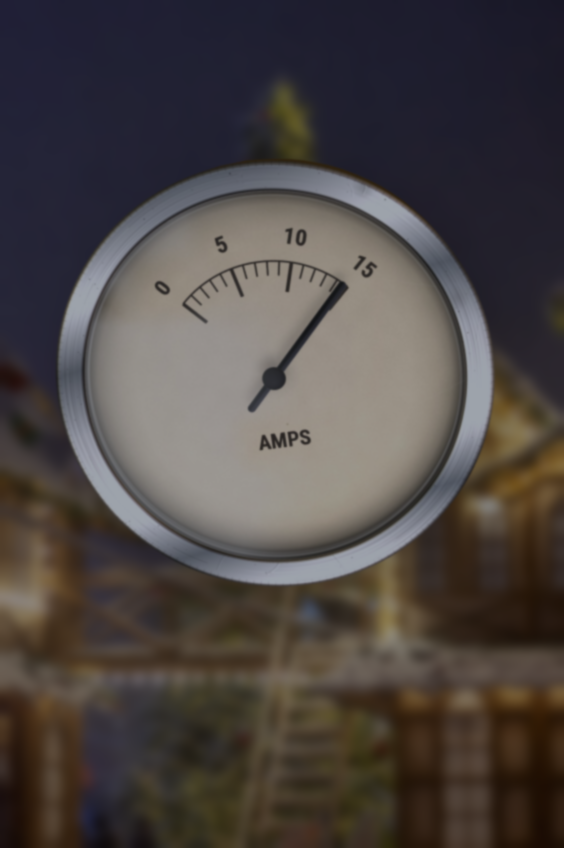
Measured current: 14.5 A
